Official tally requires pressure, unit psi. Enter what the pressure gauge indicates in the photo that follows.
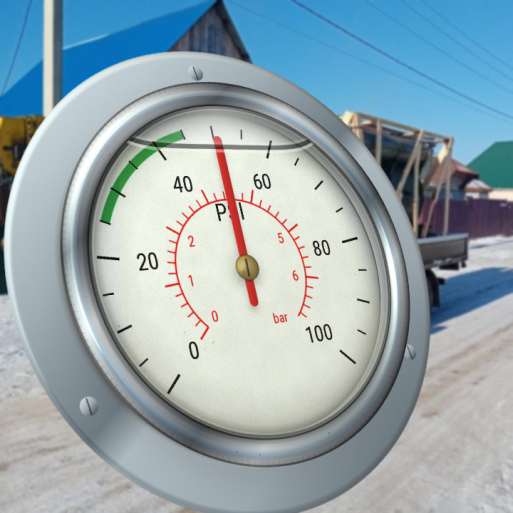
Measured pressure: 50 psi
